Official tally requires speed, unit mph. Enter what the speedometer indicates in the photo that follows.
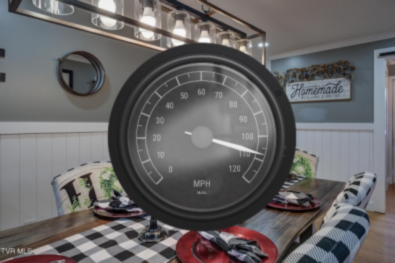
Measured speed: 107.5 mph
